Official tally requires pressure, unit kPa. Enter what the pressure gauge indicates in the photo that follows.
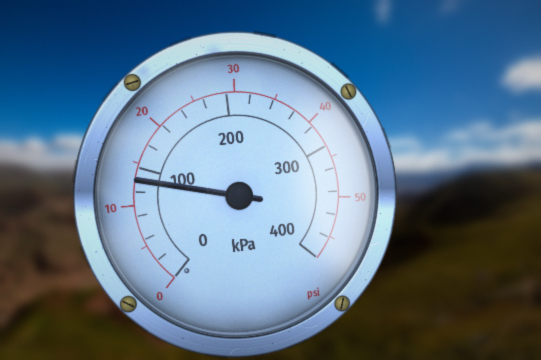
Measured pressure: 90 kPa
